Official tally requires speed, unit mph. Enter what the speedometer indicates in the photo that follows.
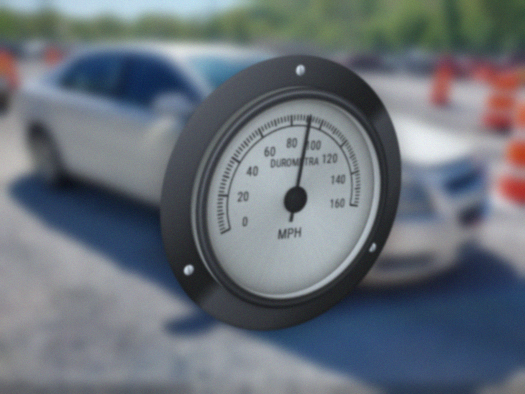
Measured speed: 90 mph
